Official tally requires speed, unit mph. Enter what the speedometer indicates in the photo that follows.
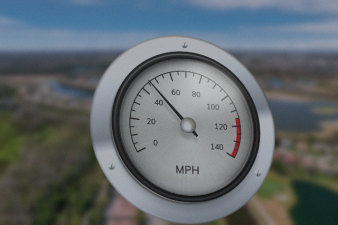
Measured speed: 45 mph
